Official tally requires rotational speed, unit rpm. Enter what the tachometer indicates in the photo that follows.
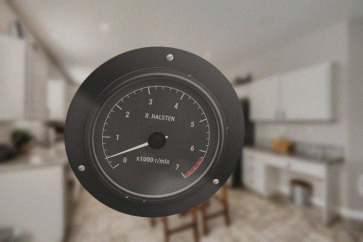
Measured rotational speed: 400 rpm
